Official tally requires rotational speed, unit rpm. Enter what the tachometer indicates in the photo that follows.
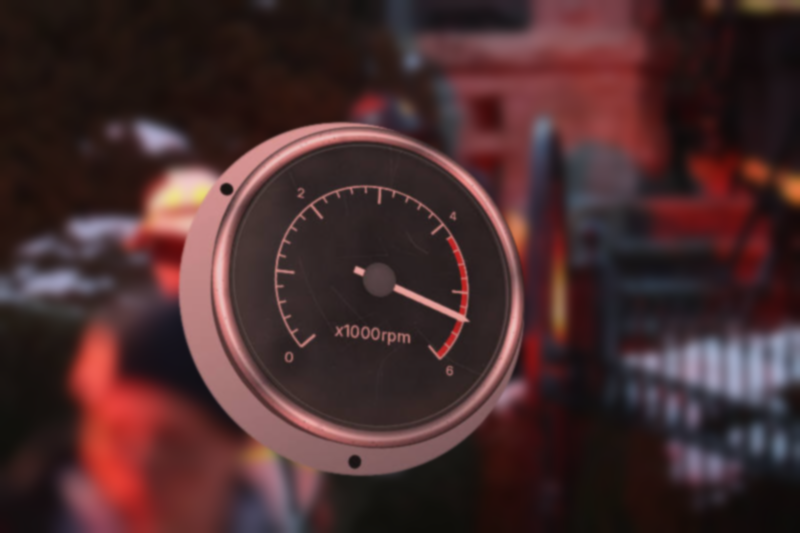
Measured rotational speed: 5400 rpm
